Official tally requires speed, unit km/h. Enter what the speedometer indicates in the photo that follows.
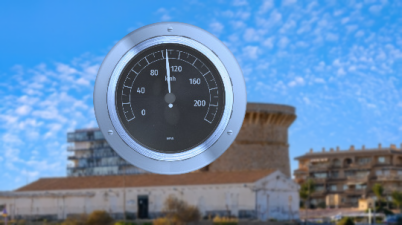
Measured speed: 105 km/h
